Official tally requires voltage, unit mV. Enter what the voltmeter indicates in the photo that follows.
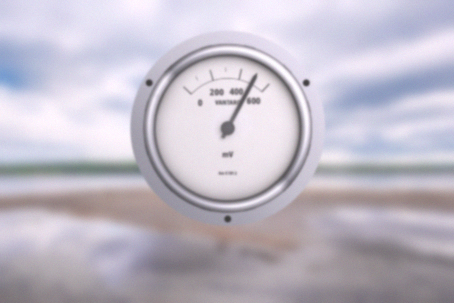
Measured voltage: 500 mV
